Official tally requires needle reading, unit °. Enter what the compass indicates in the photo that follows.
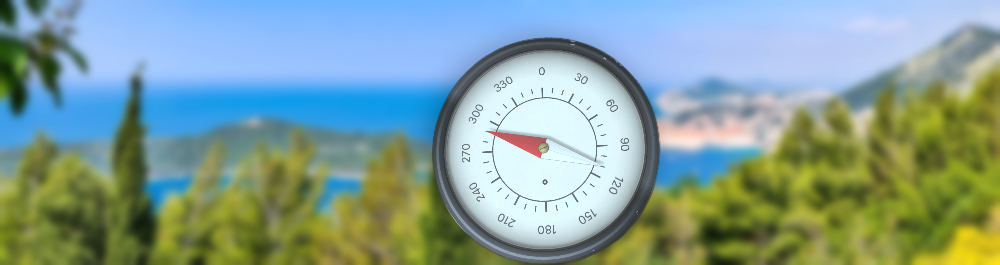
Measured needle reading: 290 °
